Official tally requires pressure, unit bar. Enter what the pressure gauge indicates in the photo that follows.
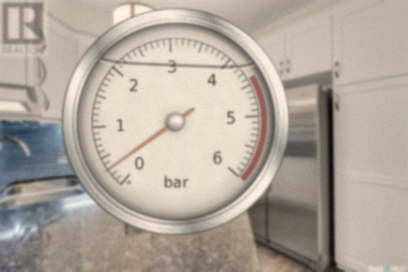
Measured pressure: 0.3 bar
